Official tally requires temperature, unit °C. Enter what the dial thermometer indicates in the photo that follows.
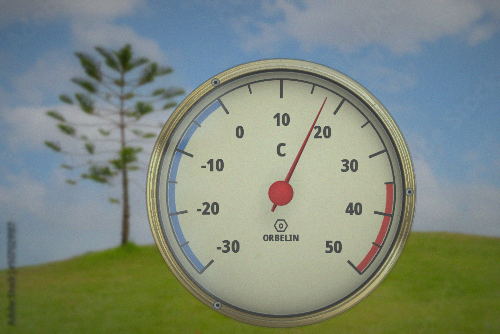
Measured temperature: 17.5 °C
